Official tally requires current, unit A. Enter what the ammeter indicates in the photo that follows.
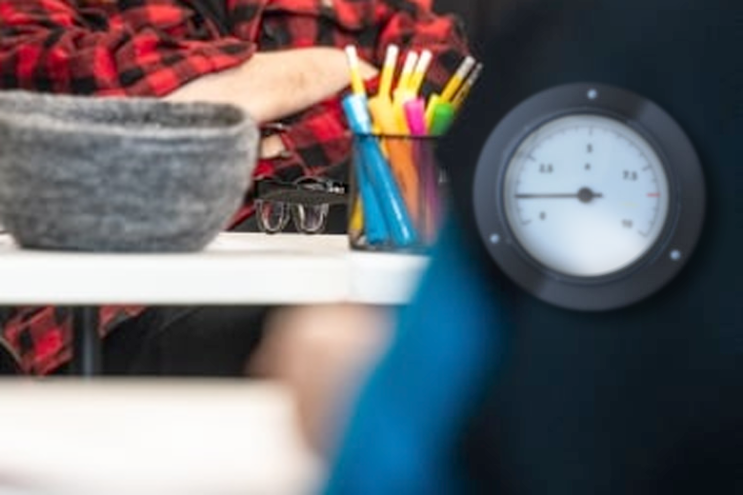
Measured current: 1 A
